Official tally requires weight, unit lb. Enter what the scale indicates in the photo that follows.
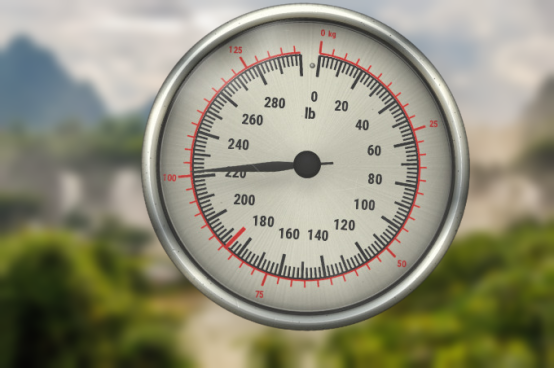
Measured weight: 222 lb
